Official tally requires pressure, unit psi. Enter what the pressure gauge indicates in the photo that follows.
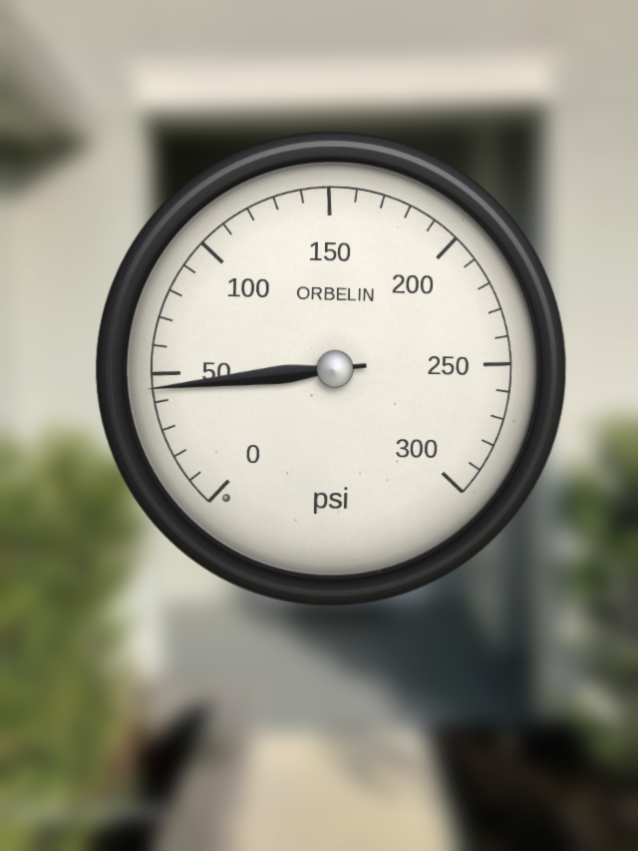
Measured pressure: 45 psi
